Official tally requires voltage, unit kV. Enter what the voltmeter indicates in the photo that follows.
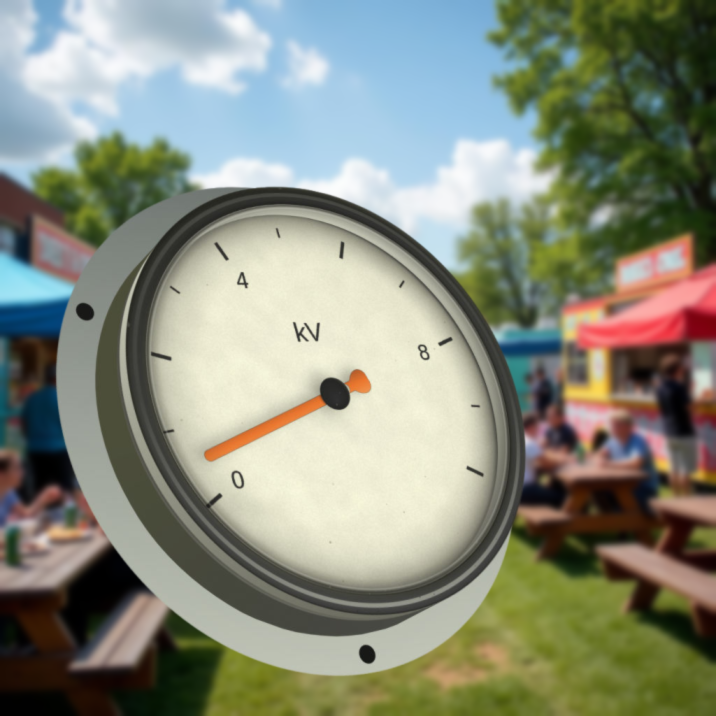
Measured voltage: 0.5 kV
